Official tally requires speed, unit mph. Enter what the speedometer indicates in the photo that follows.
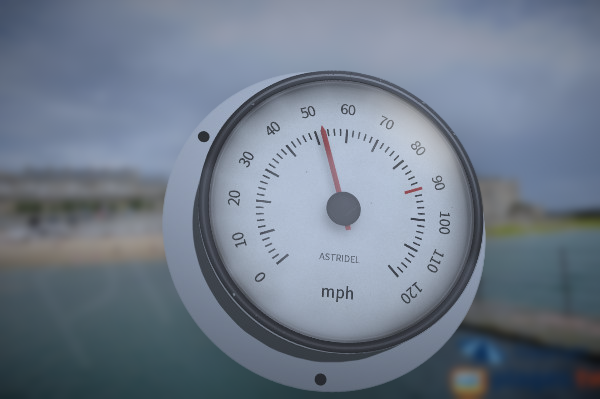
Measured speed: 52 mph
